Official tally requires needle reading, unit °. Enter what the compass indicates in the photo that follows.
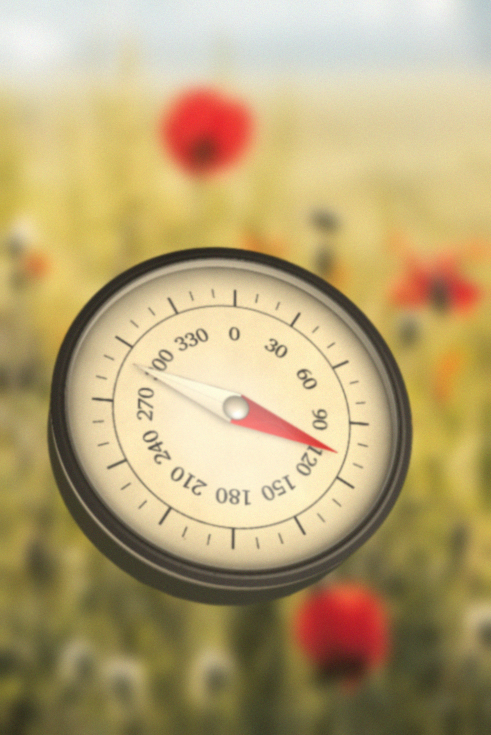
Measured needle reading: 110 °
